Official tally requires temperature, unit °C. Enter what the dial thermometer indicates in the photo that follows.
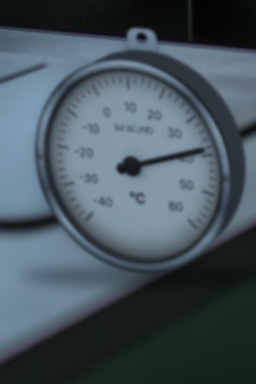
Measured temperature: 38 °C
